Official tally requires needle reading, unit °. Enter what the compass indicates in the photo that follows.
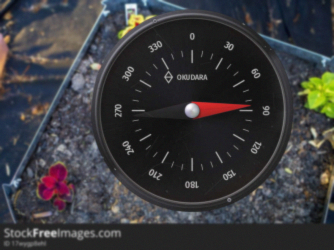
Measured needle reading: 85 °
